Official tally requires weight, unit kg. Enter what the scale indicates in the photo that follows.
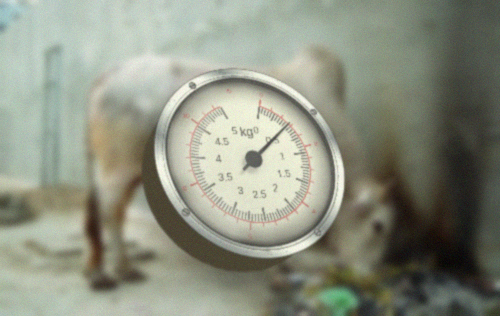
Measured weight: 0.5 kg
